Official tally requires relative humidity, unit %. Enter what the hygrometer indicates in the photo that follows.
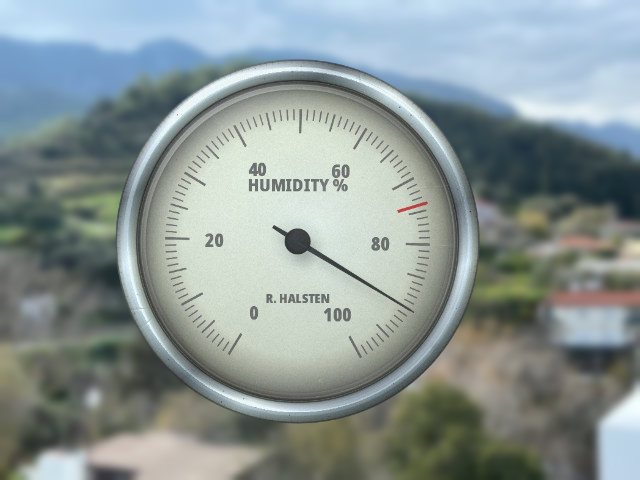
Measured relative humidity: 90 %
